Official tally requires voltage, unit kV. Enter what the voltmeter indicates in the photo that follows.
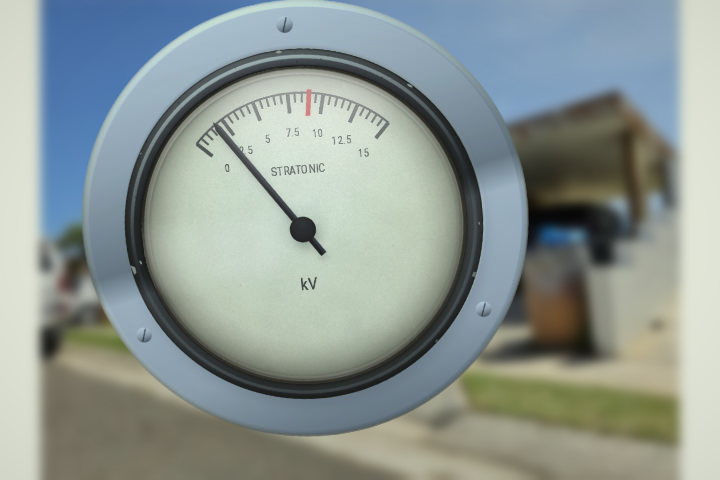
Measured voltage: 2 kV
